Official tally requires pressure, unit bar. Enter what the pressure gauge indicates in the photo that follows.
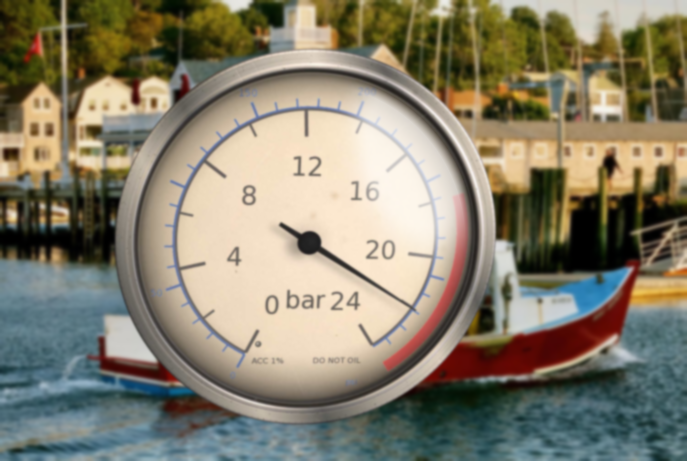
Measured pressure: 22 bar
